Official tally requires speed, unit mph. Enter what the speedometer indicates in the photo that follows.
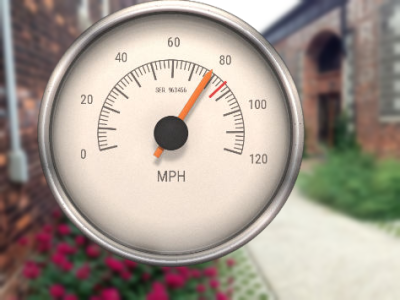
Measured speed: 78 mph
